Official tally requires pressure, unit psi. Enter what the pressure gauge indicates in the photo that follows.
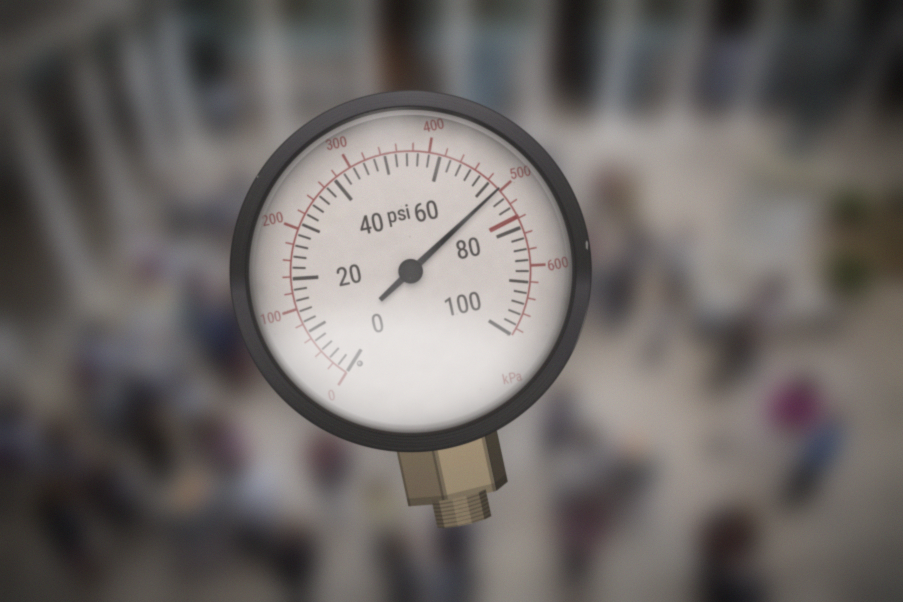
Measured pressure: 72 psi
